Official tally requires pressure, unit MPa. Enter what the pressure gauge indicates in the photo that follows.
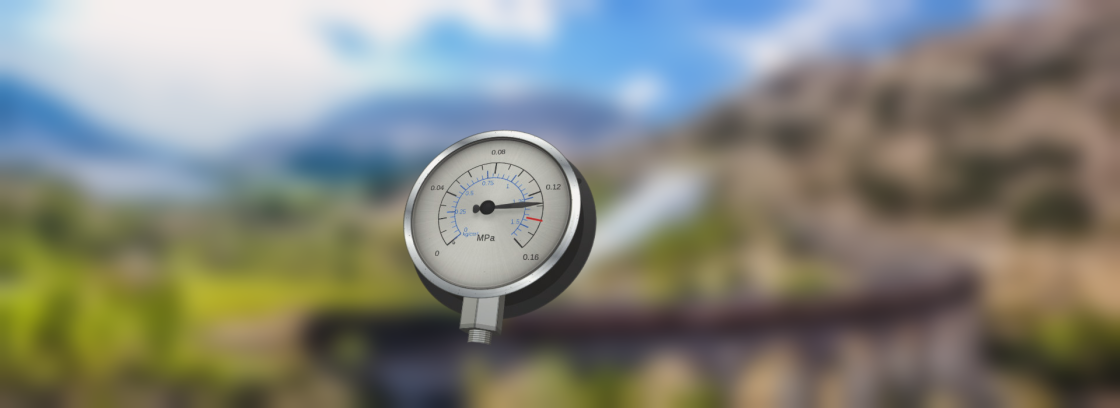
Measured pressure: 0.13 MPa
